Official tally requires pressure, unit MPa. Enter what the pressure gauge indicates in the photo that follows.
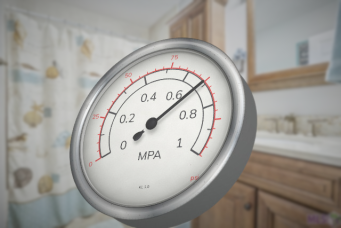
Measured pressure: 0.7 MPa
